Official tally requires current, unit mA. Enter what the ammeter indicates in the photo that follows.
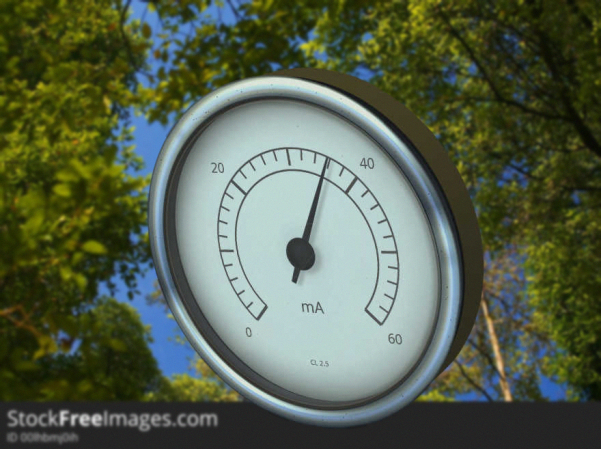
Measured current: 36 mA
